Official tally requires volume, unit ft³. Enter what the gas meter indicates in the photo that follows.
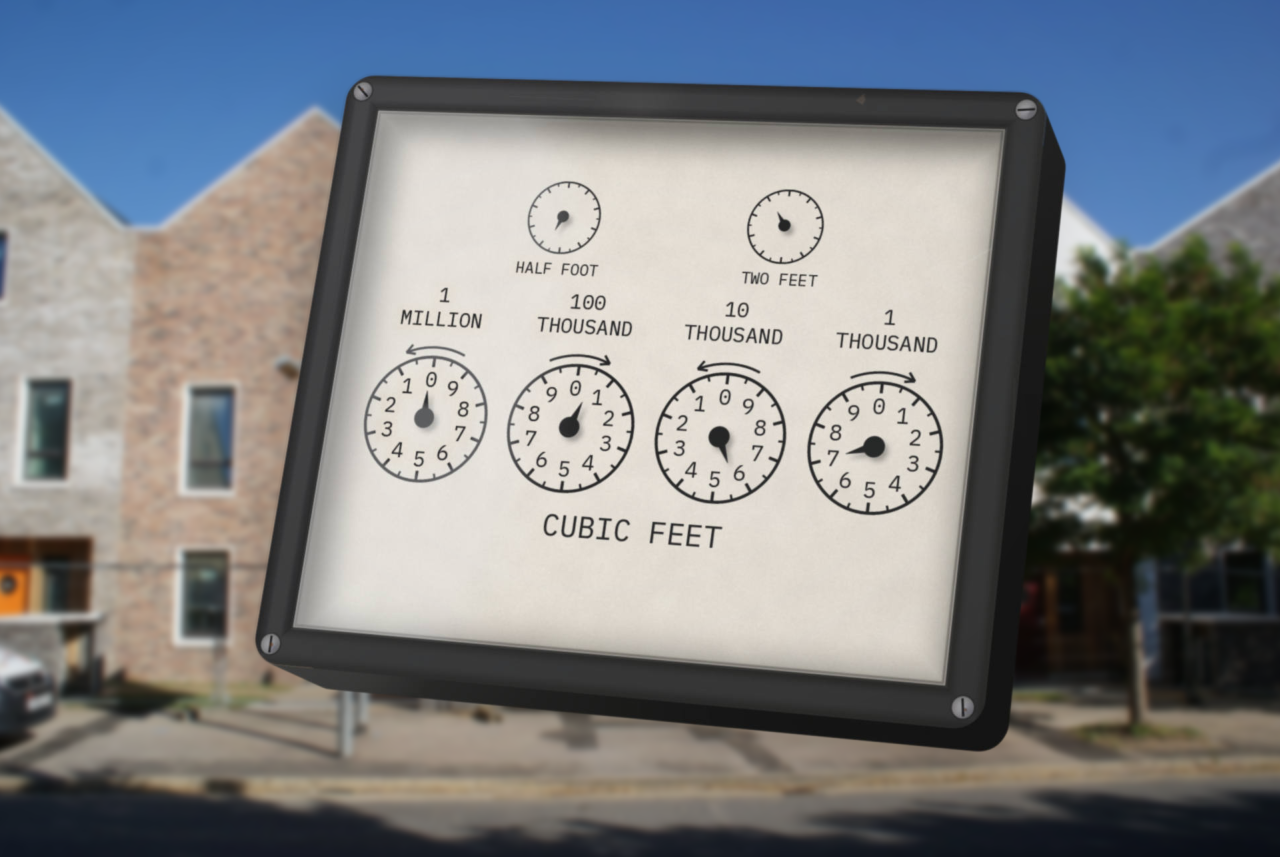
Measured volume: 5700 ft³
